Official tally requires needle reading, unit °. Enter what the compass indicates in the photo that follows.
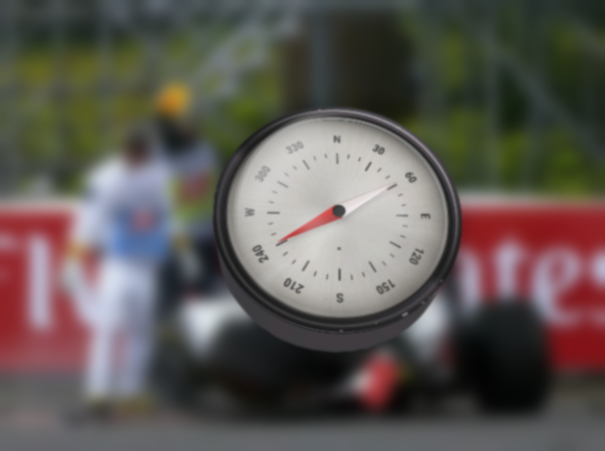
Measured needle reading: 240 °
